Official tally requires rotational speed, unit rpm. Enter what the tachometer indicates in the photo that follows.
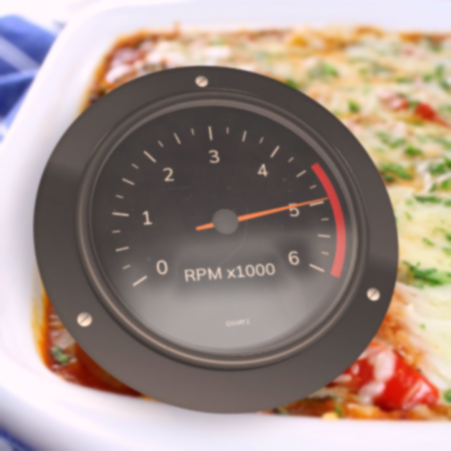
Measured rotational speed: 5000 rpm
